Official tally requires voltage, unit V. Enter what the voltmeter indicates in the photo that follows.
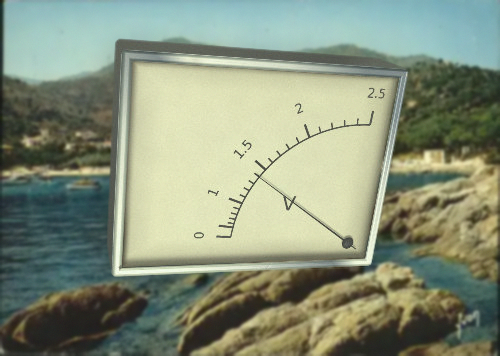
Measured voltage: 1.4 V
